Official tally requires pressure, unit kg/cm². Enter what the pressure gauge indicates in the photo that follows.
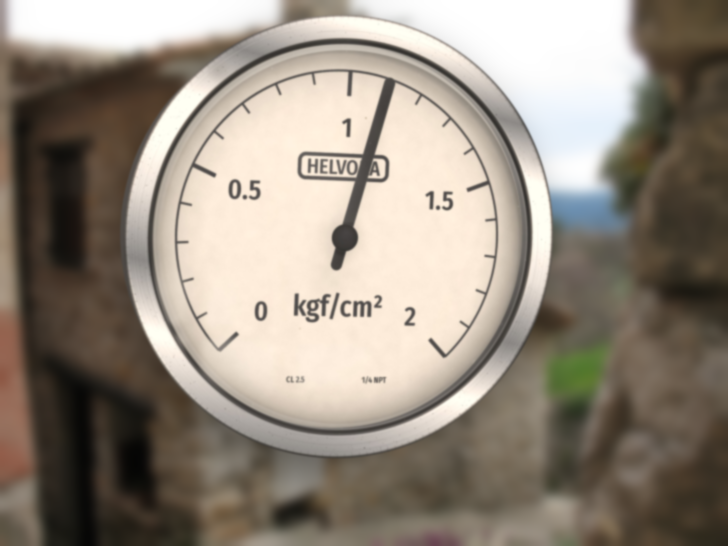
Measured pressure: 1.1 kg/cm²
